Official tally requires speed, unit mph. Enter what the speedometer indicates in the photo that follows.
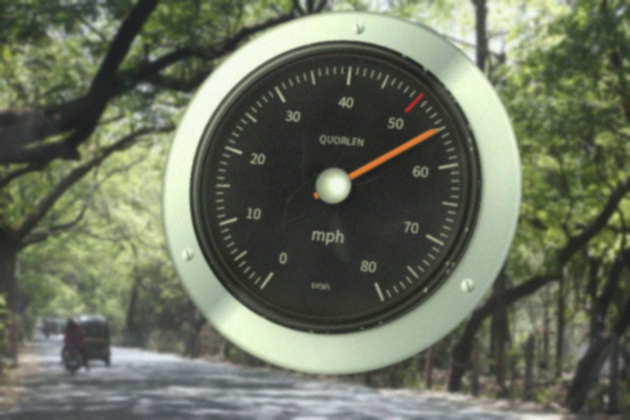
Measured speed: 55 mph
